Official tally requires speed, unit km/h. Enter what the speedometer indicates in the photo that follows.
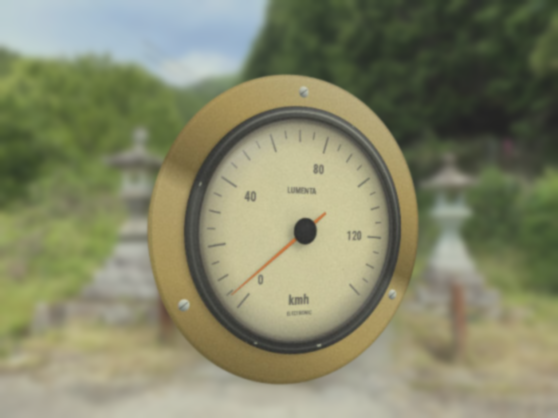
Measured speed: 5 km/h
